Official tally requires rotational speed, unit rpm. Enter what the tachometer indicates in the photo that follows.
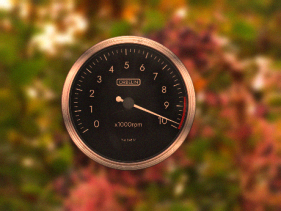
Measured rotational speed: 9800 rpm
